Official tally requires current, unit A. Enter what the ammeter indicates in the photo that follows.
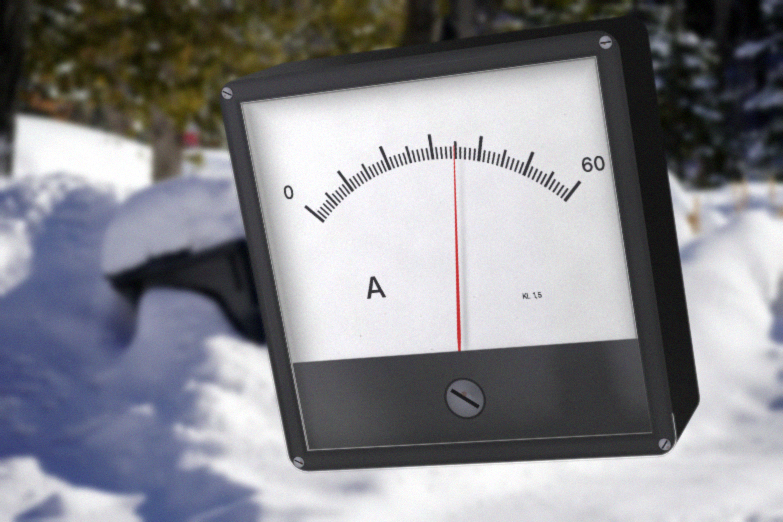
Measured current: 35 A
